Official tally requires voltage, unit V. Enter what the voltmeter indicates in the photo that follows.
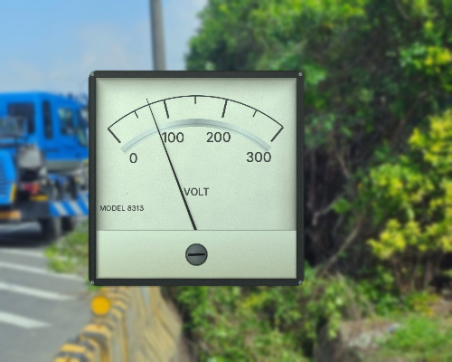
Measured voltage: 75 V
